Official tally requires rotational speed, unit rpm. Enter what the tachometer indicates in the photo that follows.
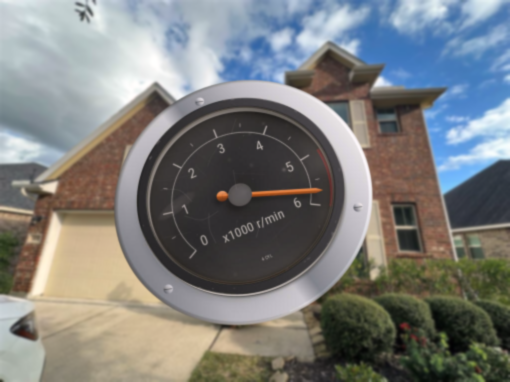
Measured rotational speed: 5750 rpm
